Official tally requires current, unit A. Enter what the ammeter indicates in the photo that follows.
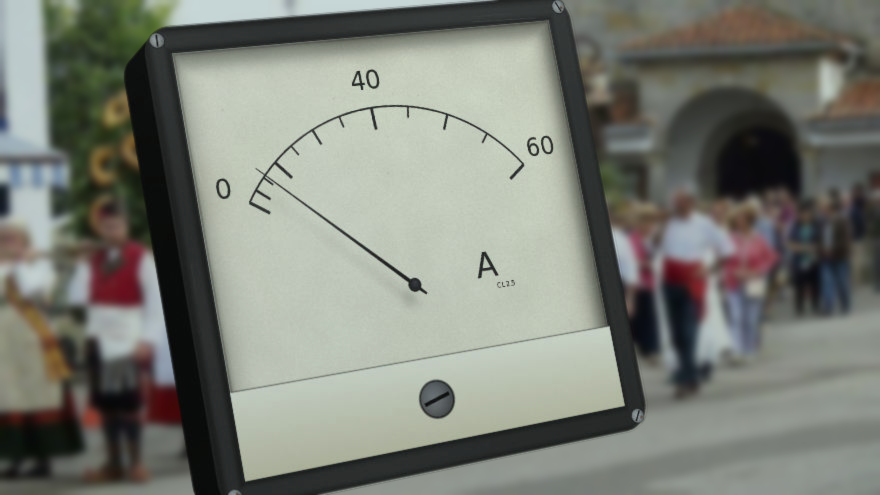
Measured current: 15 A
